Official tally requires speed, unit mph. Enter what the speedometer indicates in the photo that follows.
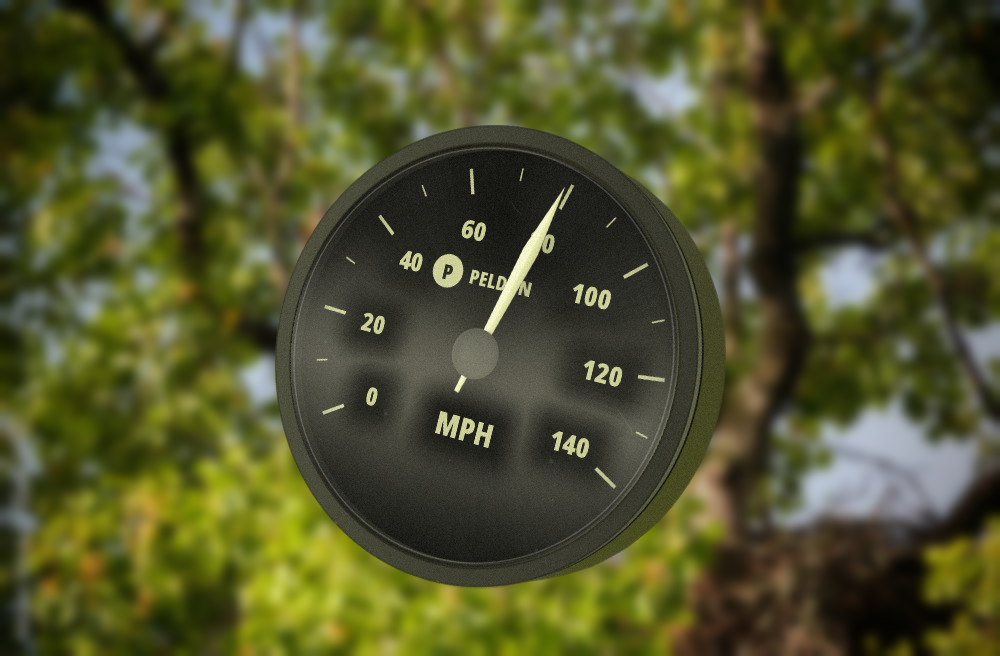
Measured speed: 80 mph
